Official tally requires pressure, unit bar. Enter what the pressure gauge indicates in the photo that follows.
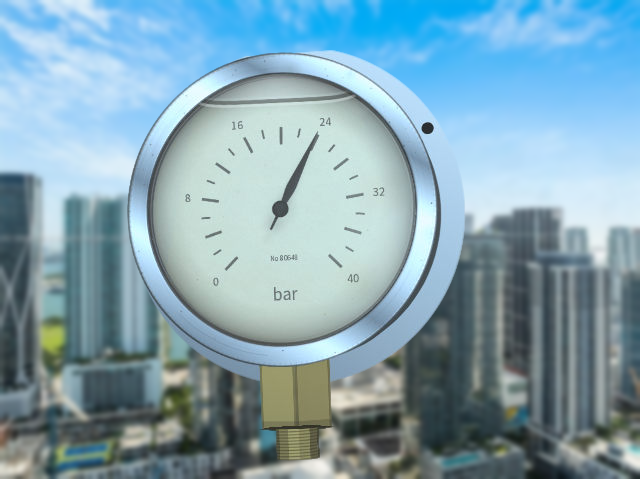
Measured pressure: 24 bar
